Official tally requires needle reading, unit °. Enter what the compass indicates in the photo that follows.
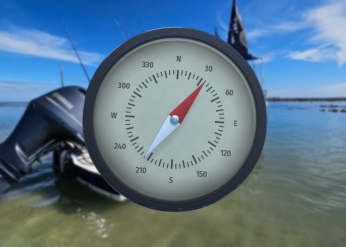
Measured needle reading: 35 °
